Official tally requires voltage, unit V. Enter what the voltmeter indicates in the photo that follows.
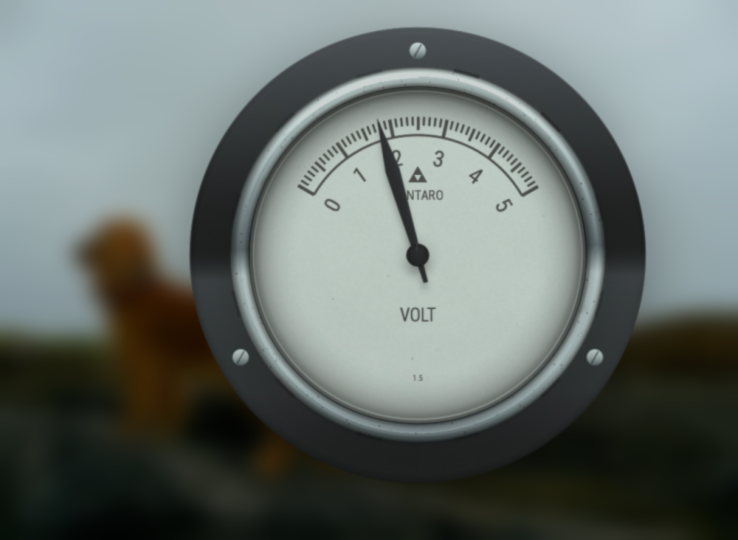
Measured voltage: 1.8 V
